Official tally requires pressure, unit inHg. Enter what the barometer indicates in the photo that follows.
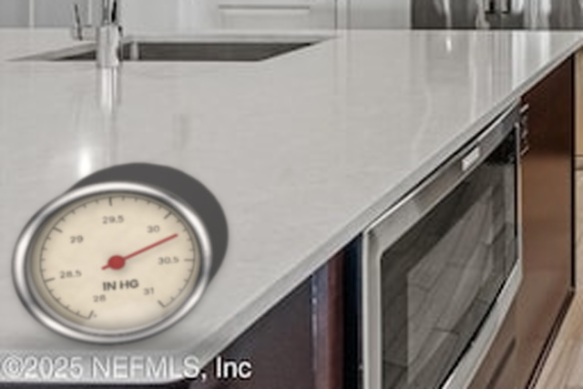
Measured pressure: 30.2 inHg
